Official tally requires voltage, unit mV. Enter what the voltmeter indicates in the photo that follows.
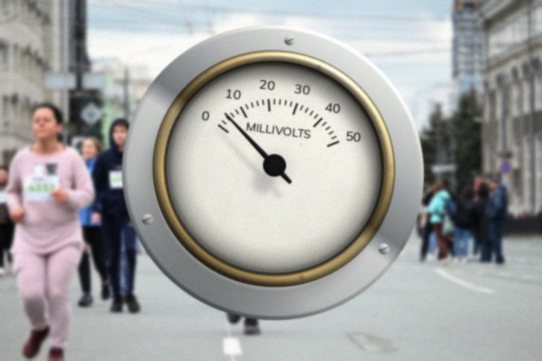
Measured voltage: 4 mV
